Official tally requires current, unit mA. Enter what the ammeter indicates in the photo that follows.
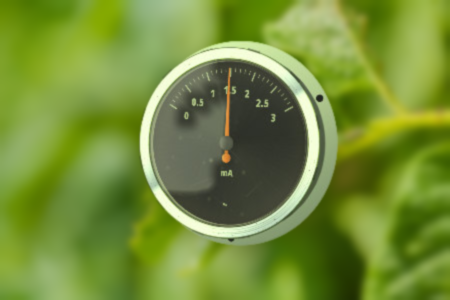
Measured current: 1.5 mA
